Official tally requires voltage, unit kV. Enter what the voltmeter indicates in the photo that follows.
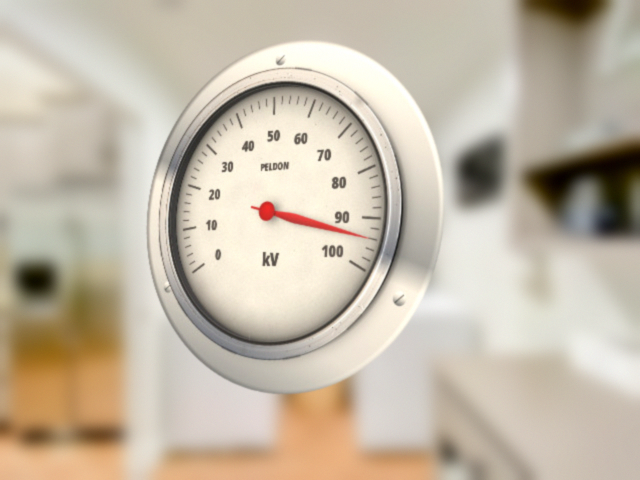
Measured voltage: 94 kV
